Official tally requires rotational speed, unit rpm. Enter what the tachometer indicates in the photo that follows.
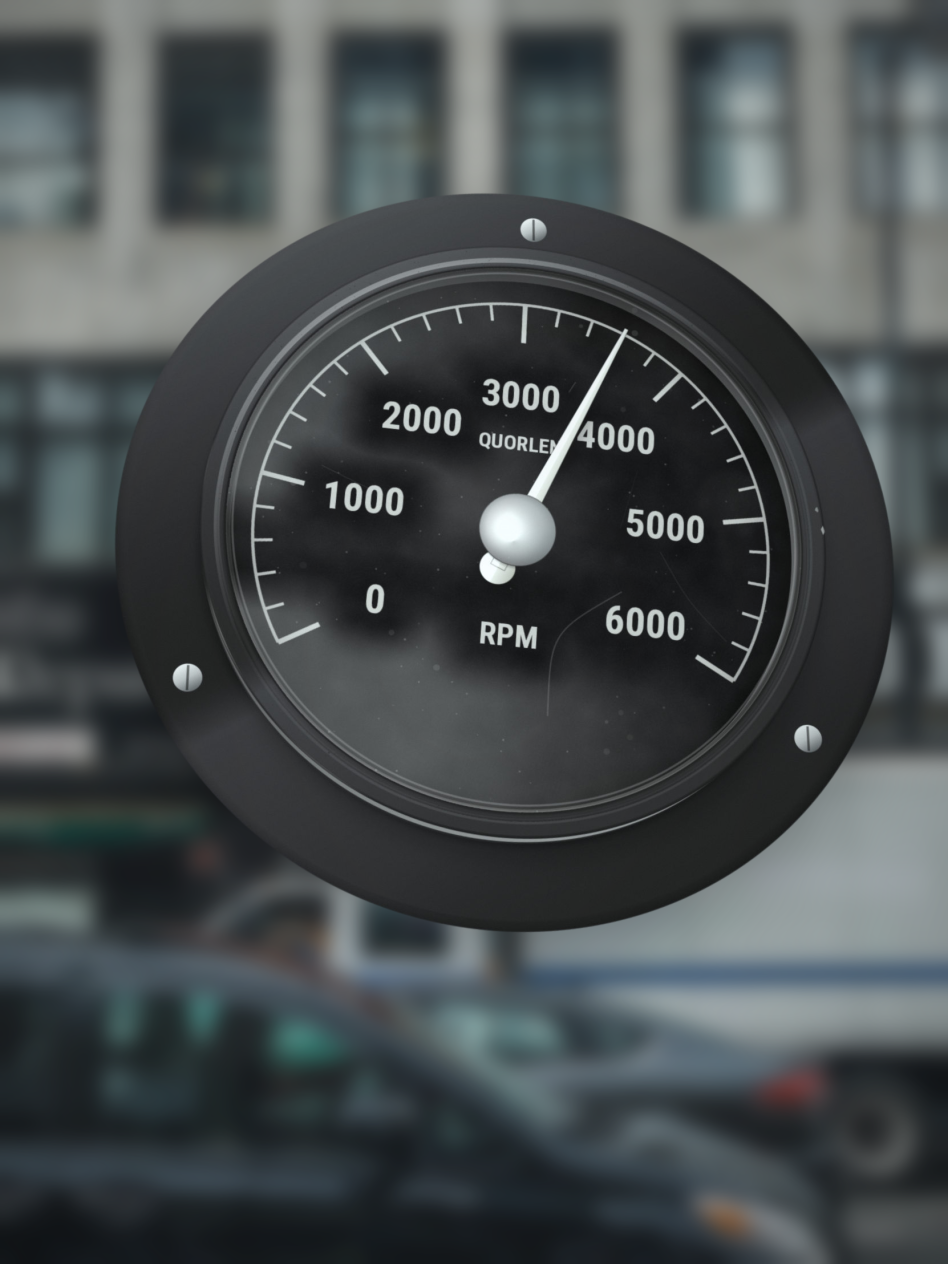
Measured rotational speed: 3600 rpm
